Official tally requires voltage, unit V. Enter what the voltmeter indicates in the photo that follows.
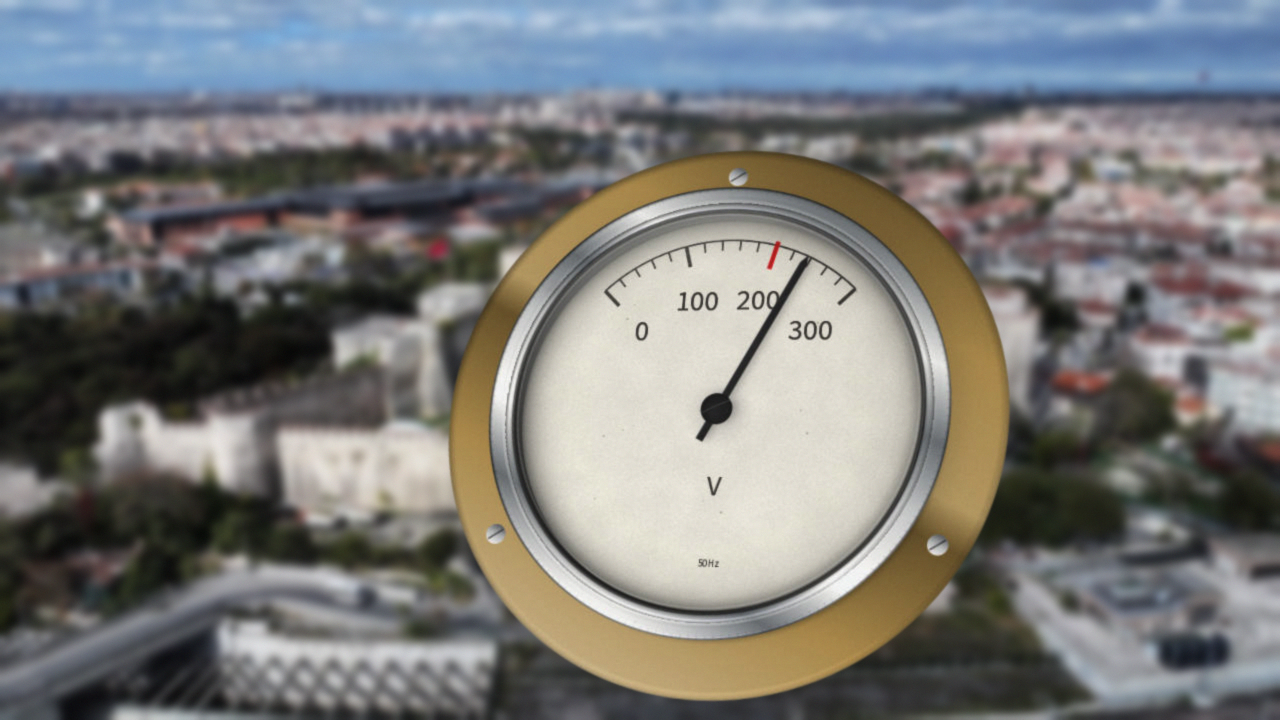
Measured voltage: 240 V
